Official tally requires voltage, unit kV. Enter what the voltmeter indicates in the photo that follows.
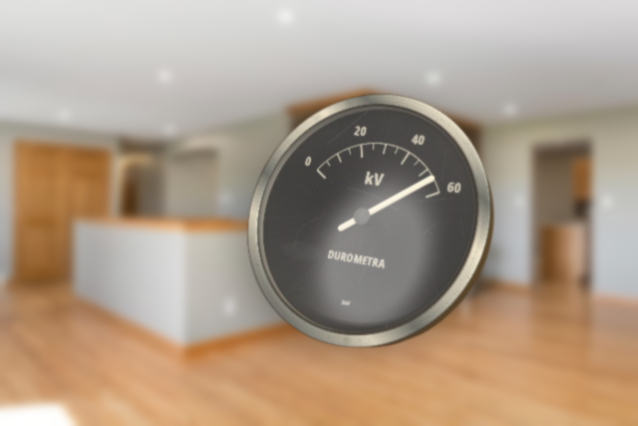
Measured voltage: 55 kV
